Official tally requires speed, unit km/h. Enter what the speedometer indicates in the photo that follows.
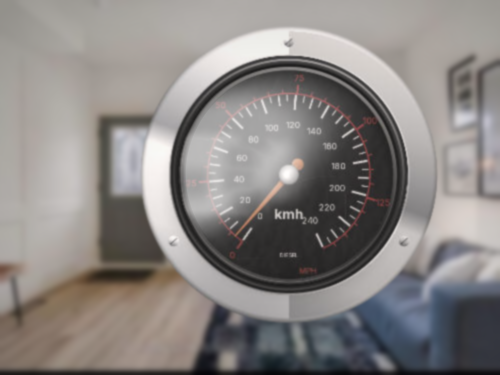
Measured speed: 5 km/h
